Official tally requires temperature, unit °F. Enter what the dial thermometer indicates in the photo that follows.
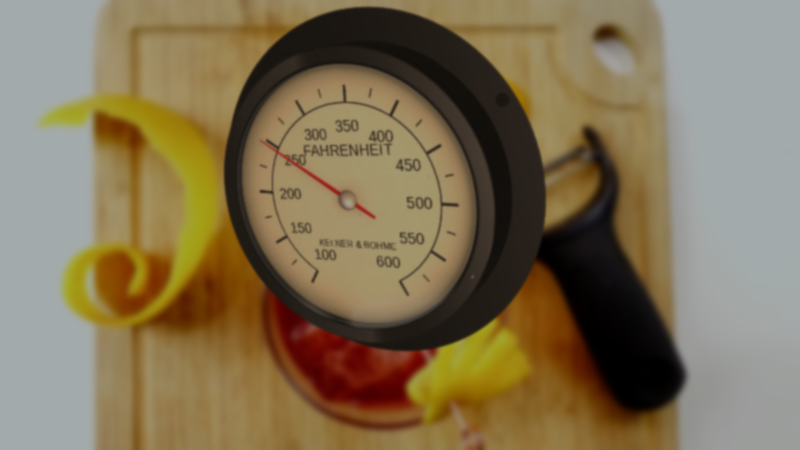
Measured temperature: 250 °F
